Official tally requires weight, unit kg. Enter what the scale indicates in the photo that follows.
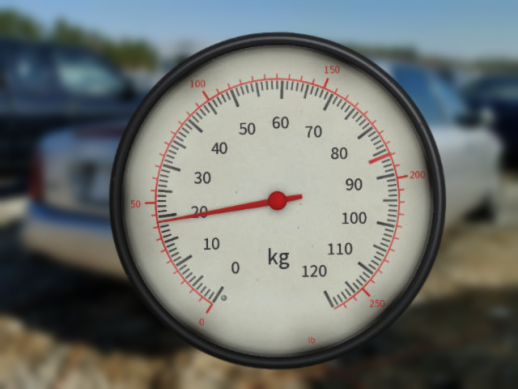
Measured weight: 19 kg
